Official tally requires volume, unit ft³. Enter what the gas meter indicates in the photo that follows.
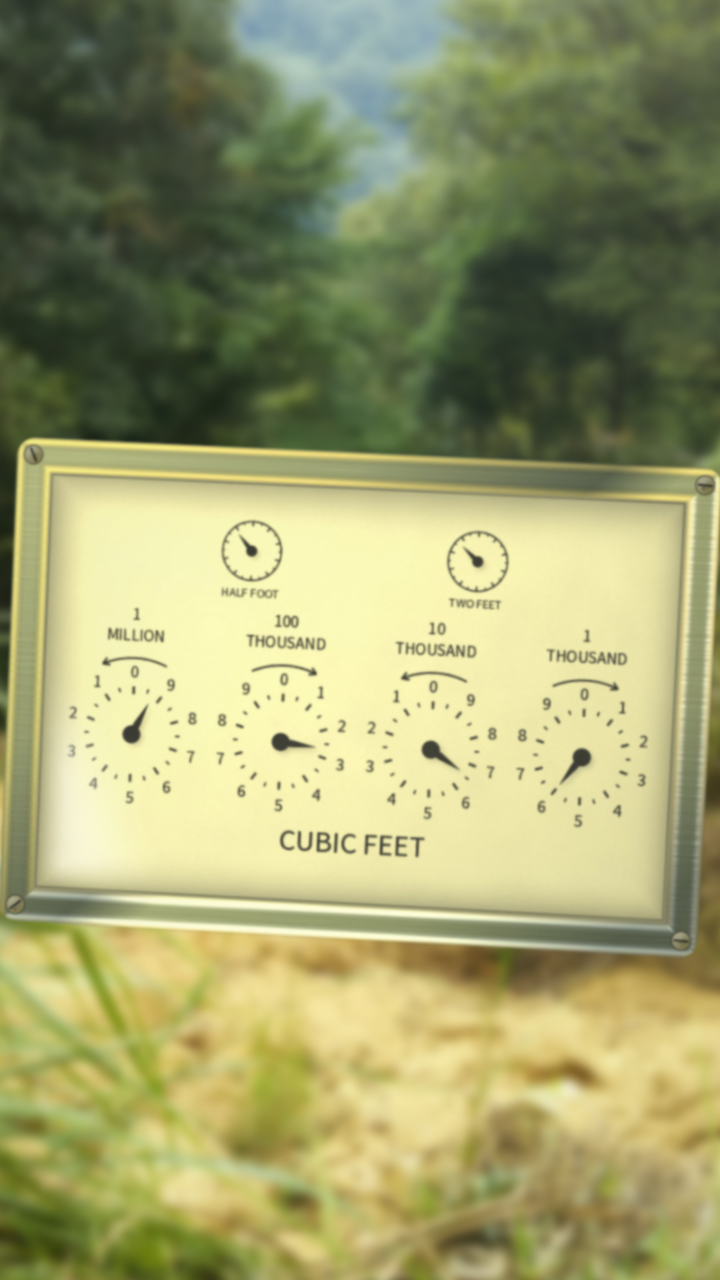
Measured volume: 926600 ft³
